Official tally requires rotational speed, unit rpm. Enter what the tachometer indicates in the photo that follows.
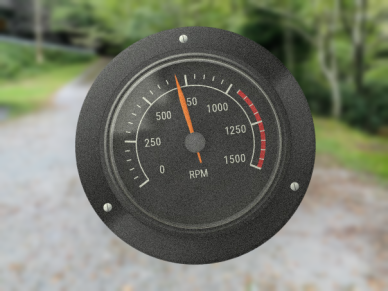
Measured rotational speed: 700 rpm
